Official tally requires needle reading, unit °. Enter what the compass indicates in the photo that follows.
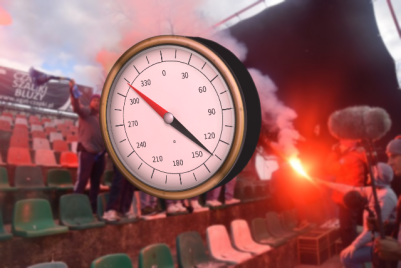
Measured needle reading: 315 °
